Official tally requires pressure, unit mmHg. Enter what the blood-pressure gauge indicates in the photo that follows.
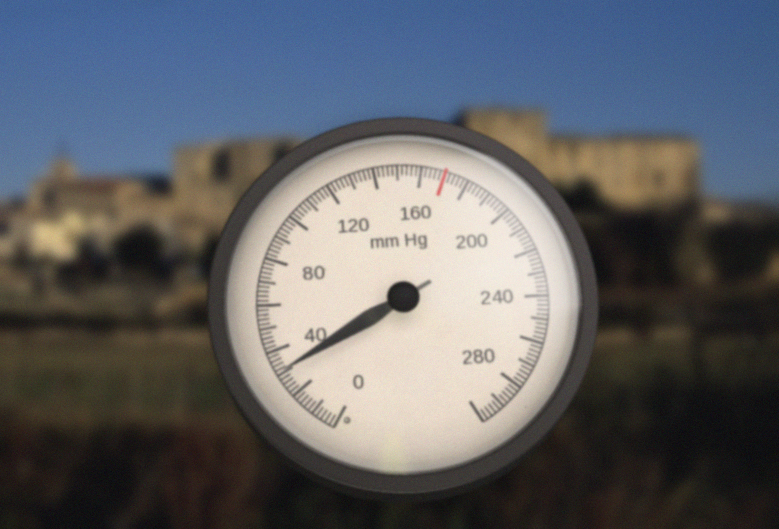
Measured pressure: 30 mmHg
